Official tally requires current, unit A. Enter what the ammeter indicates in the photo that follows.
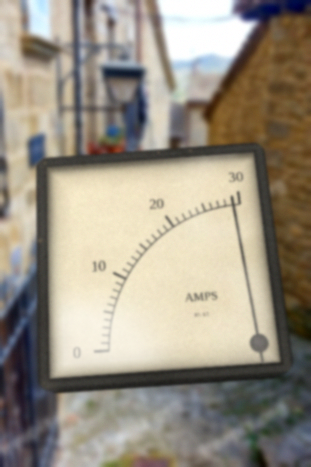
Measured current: 29 A
